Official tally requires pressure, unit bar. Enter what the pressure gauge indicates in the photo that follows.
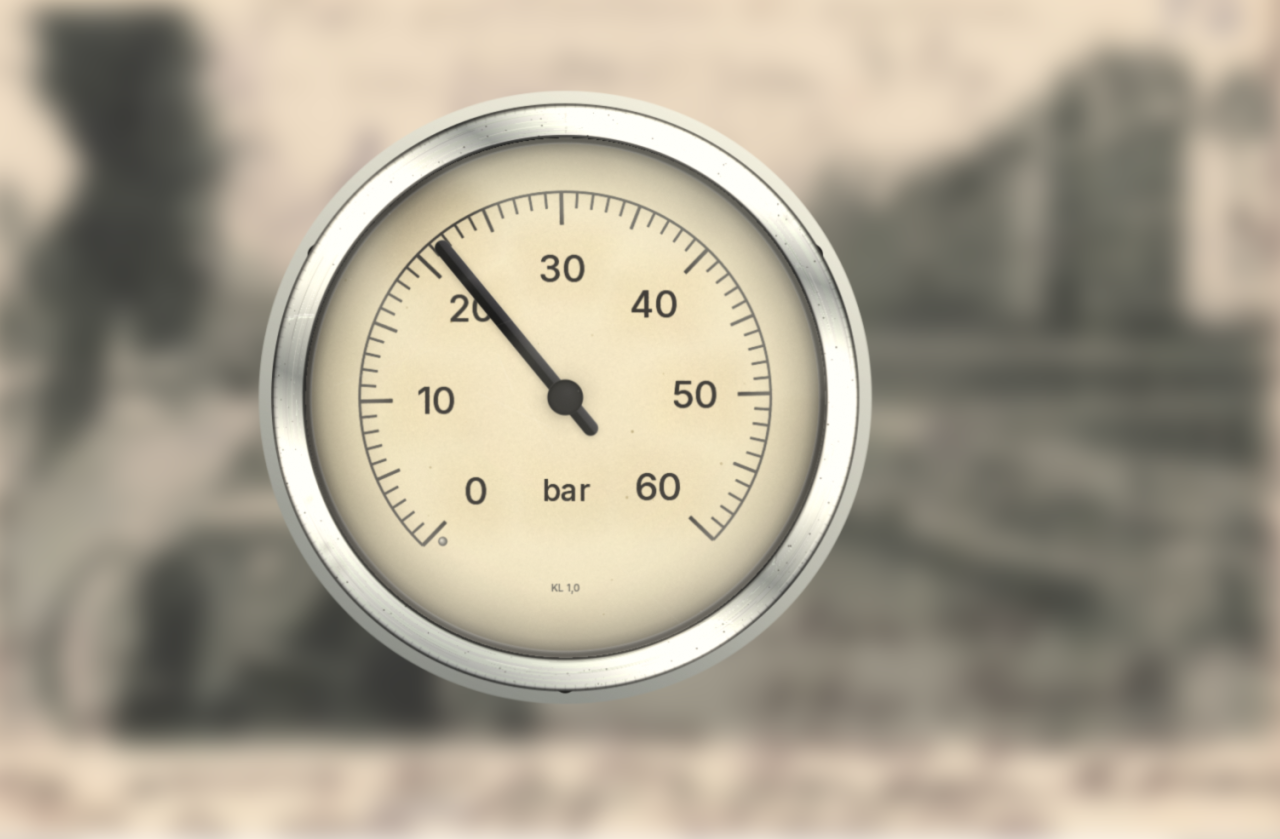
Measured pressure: 21.5 bar
